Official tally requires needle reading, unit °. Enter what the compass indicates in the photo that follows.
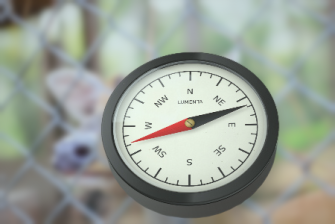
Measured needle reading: 250 °
